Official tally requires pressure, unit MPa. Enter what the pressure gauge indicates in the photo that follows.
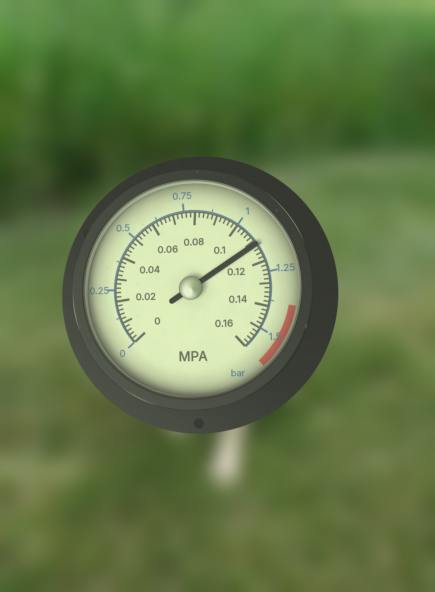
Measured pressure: 0.112 MPa
